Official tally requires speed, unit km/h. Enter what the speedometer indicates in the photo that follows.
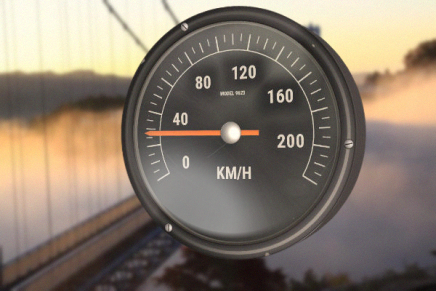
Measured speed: 27.5 km/h
